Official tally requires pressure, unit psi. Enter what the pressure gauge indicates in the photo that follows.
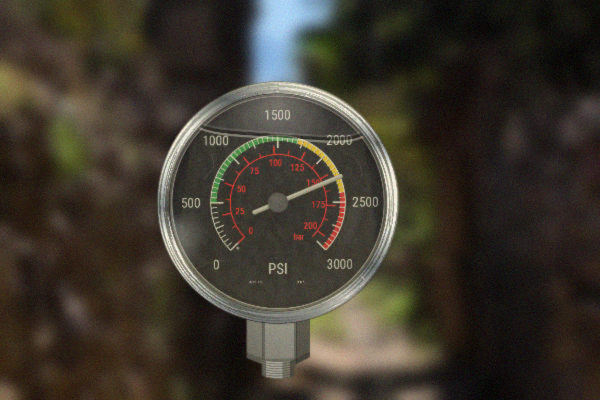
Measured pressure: 2250 psi
